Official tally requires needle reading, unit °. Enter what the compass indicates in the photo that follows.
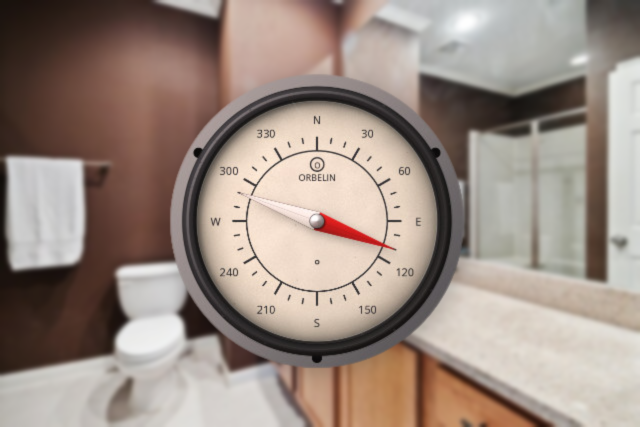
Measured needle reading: 110 °
